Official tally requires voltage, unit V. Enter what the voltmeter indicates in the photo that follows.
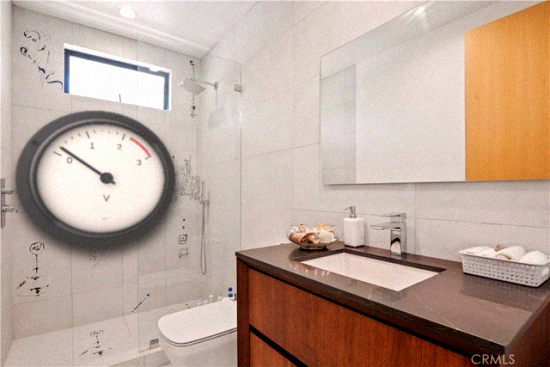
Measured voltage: 0.2 V
